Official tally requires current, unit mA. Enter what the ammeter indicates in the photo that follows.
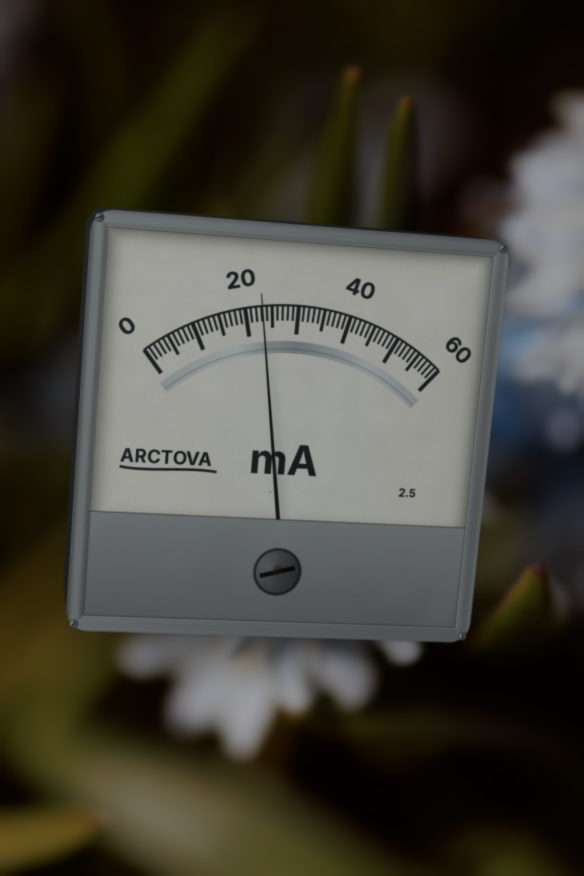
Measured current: 23 mA
